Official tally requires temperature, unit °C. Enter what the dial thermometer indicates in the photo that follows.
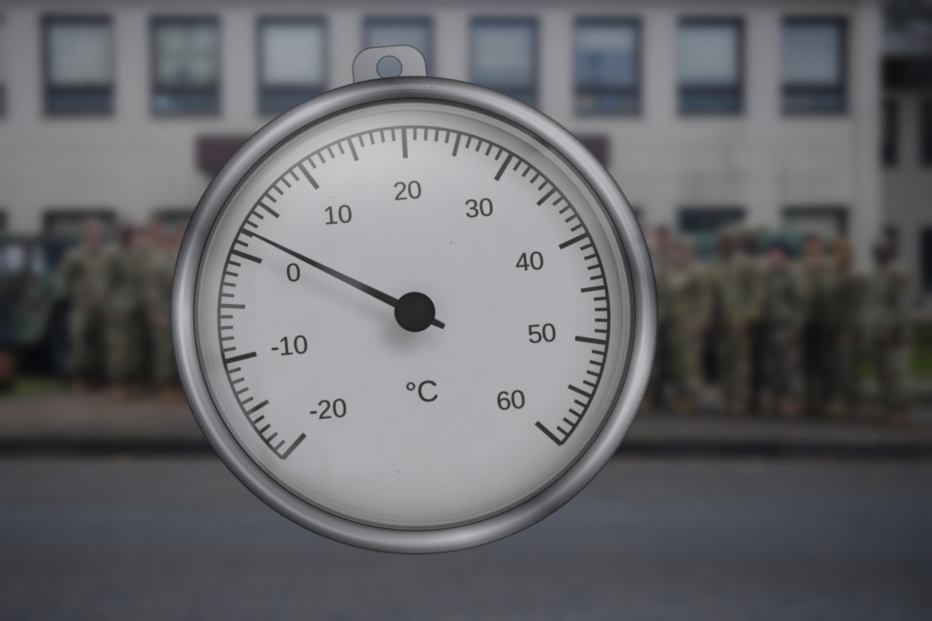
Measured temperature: 2 °C
